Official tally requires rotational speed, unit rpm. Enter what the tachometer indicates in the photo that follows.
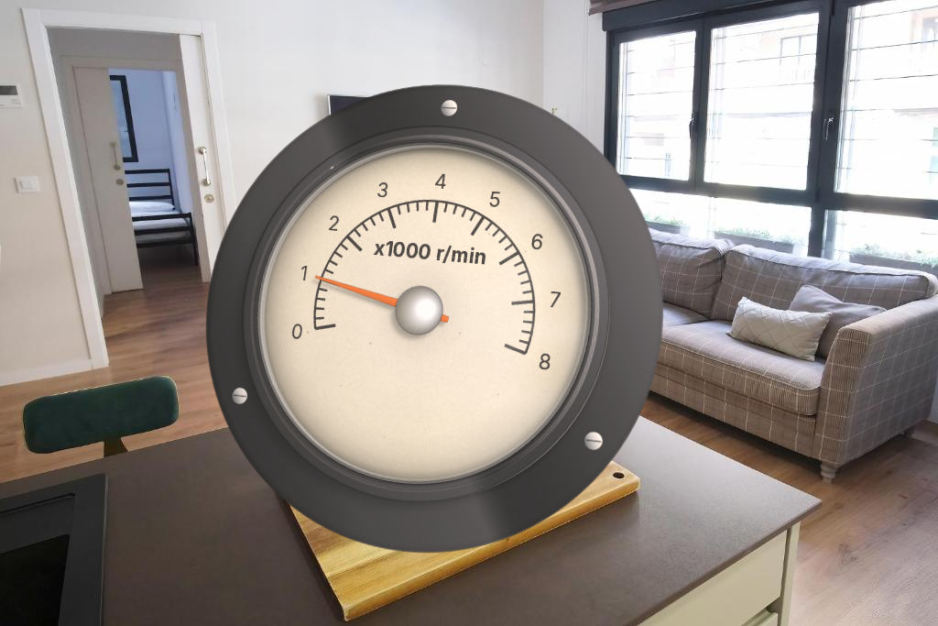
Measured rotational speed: 1000 rpm
